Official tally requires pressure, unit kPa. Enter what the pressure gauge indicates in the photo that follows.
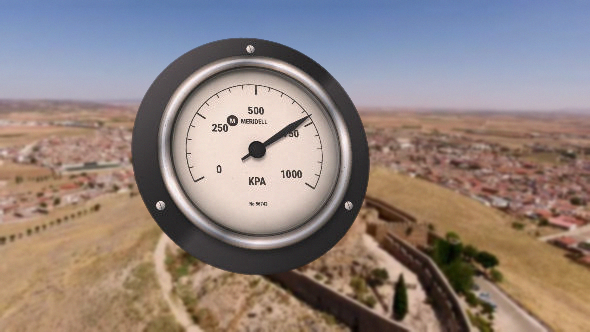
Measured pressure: 725 kPa
